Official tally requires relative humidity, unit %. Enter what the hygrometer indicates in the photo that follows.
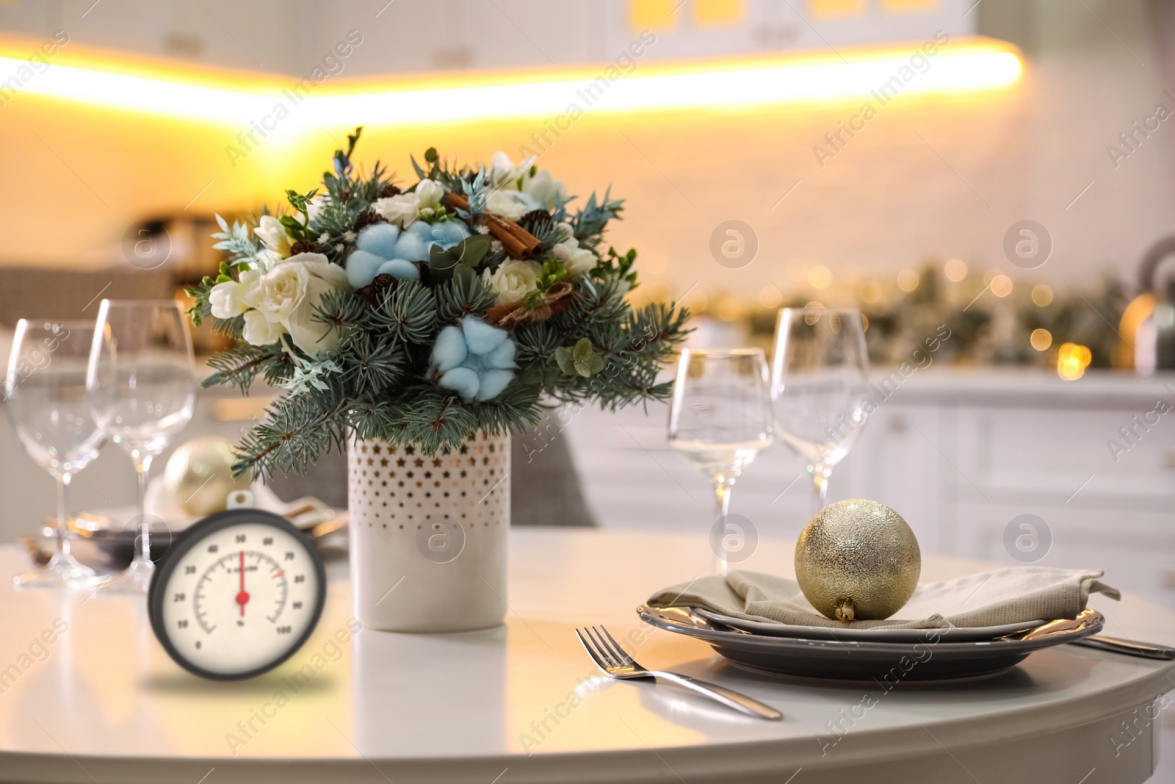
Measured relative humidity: 50 %
